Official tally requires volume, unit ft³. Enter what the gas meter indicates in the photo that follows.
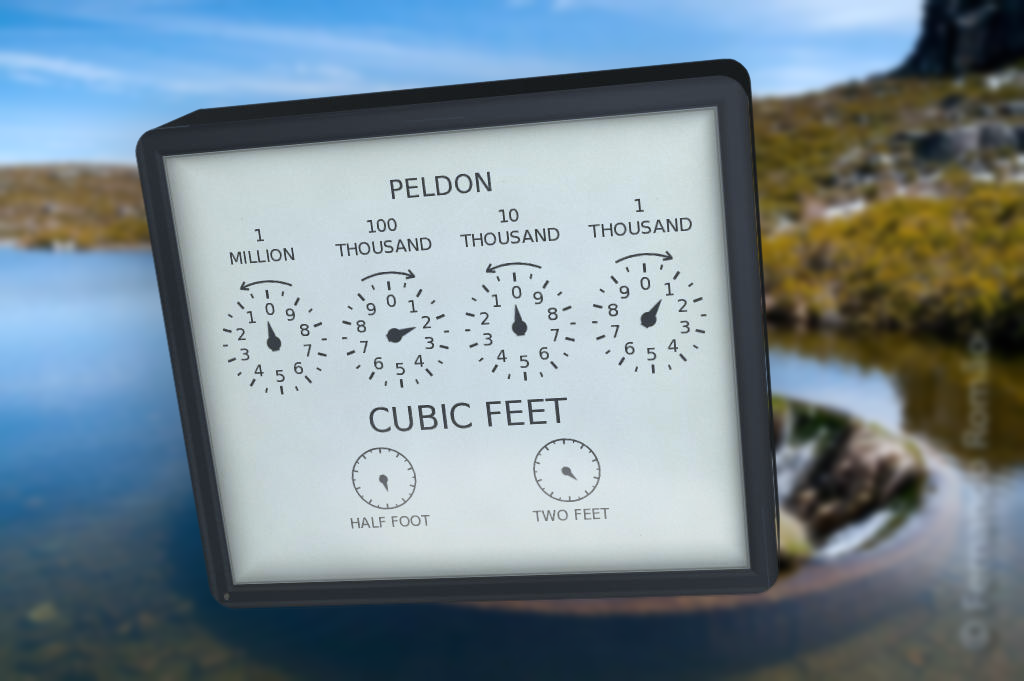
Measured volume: 20100 ft³
